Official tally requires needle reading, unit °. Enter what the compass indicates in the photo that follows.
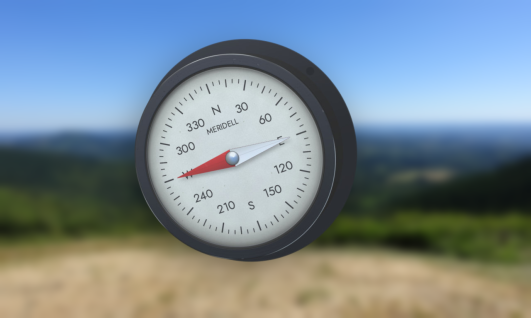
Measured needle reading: 270 °
